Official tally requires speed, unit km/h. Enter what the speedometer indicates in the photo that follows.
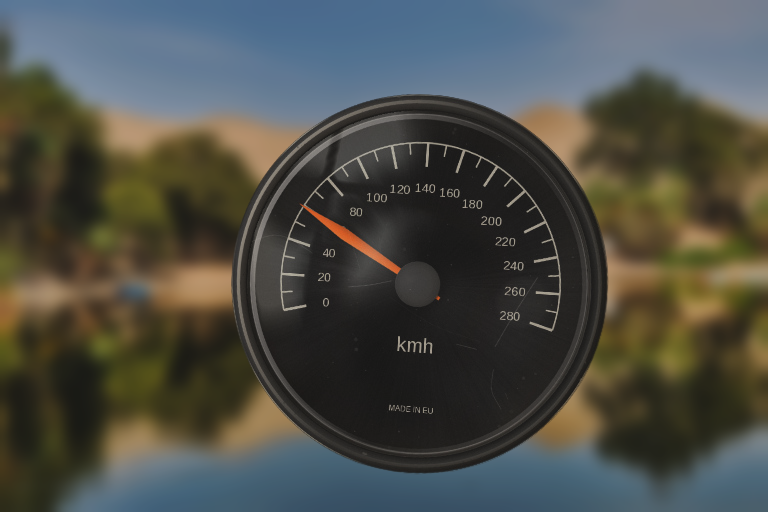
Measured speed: 60 km/h
